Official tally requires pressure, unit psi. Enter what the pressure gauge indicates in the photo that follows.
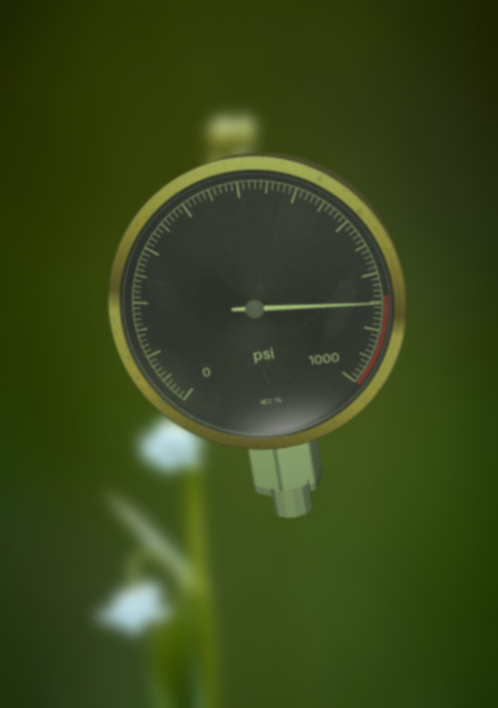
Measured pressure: 850 psi
